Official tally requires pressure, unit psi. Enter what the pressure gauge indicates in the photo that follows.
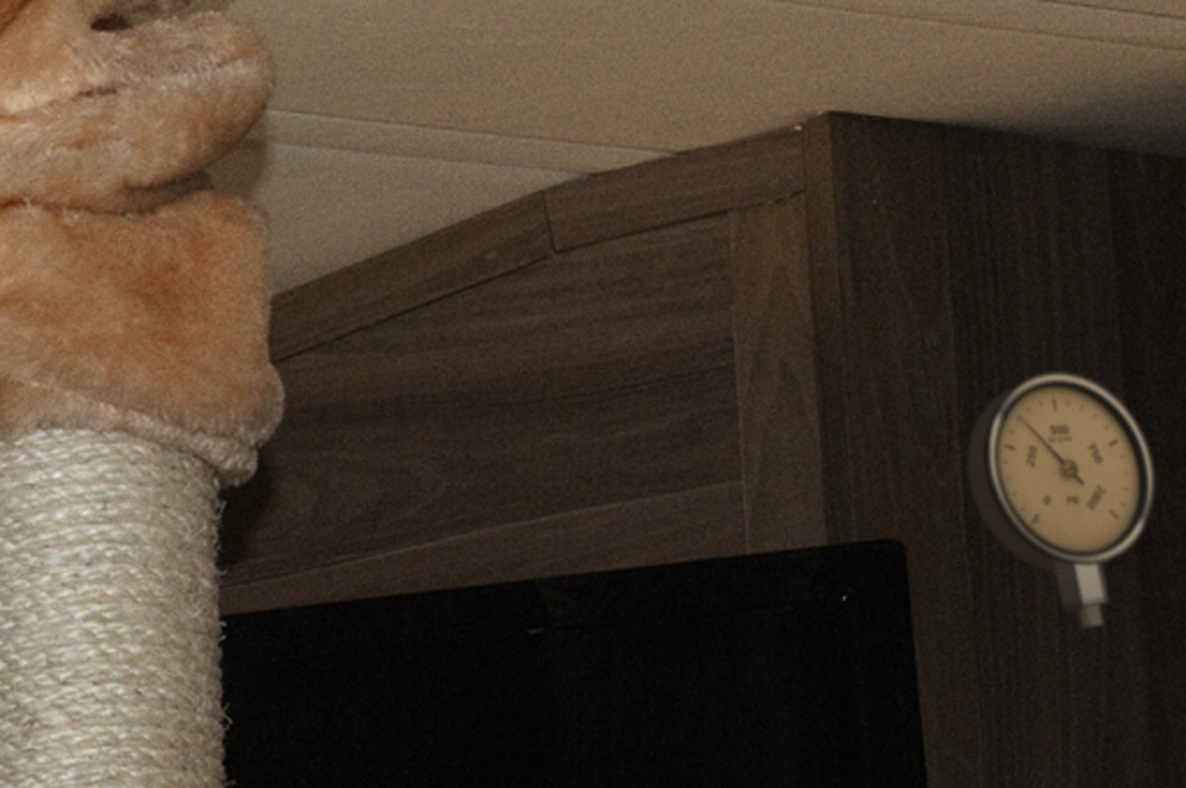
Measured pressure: 350 psi
